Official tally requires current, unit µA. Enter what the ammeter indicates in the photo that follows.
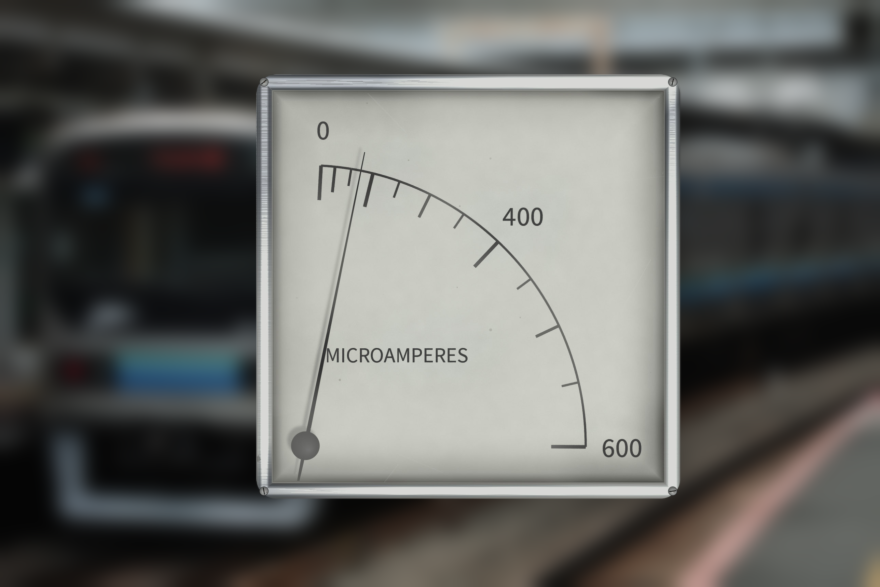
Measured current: 175 µA
